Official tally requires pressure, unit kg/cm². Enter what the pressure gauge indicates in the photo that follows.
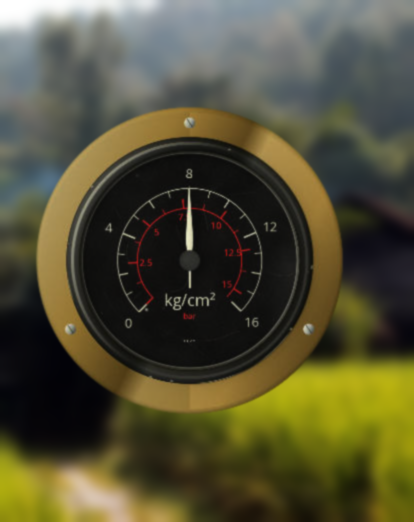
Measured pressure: 8 kg/cm²
